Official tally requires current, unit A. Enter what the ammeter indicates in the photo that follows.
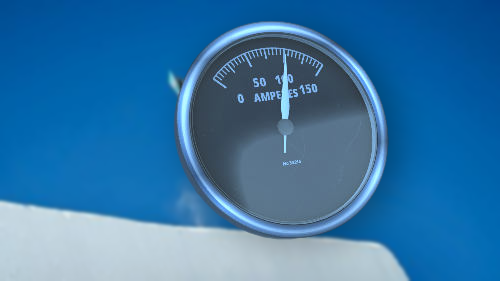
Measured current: 100 A
